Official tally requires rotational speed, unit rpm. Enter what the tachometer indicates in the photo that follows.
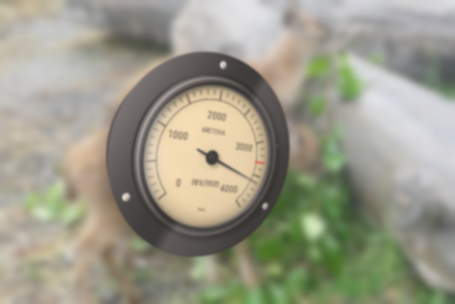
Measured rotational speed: 3600 rpm
